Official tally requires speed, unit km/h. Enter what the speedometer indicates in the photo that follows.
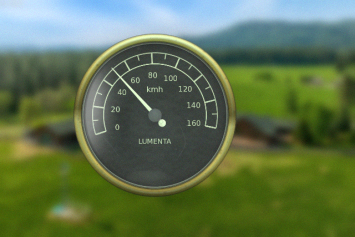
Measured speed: 50 km/h
